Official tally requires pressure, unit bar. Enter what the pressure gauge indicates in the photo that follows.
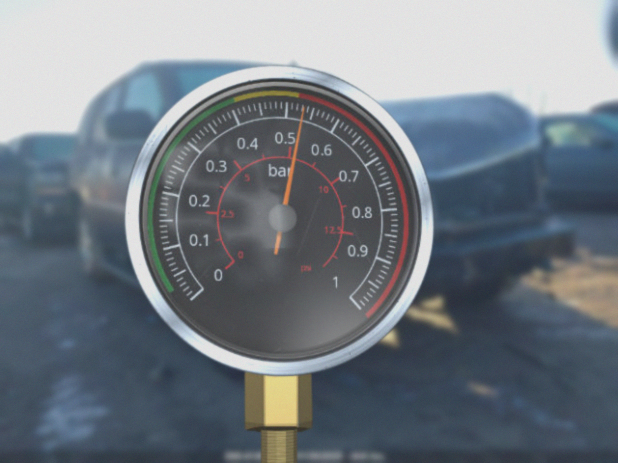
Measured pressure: 0.53 bar
